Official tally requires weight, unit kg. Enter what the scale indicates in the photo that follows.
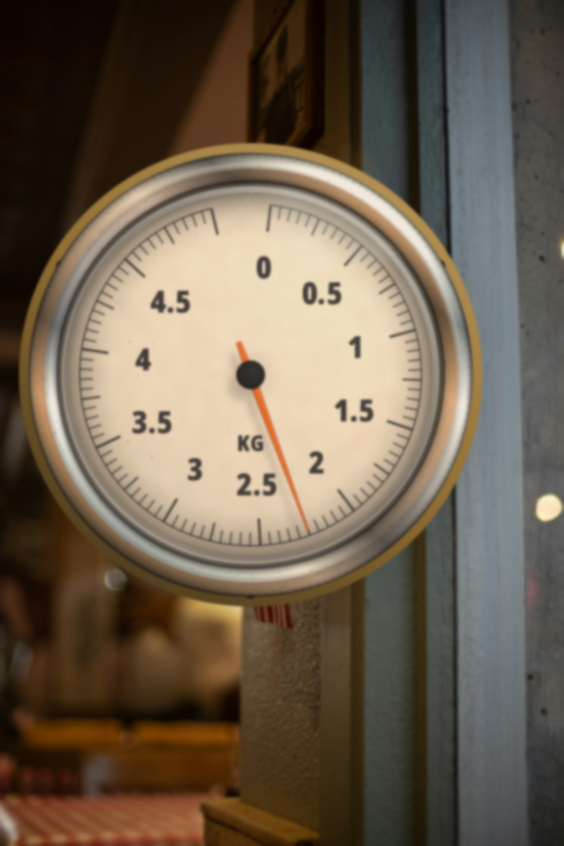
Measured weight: 2.25 kg
